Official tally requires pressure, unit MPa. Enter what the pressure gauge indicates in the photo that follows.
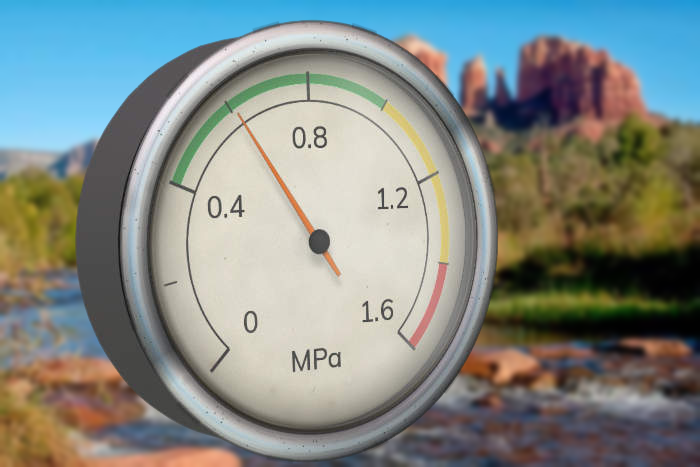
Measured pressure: 0.6 MPa
